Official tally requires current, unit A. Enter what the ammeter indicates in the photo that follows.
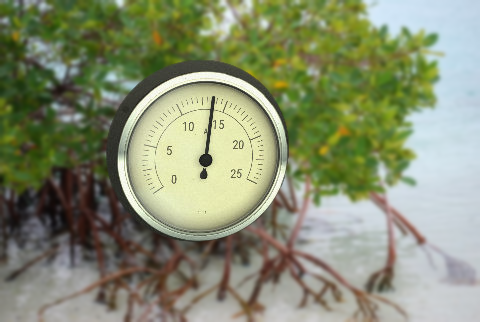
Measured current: 13.5 A
